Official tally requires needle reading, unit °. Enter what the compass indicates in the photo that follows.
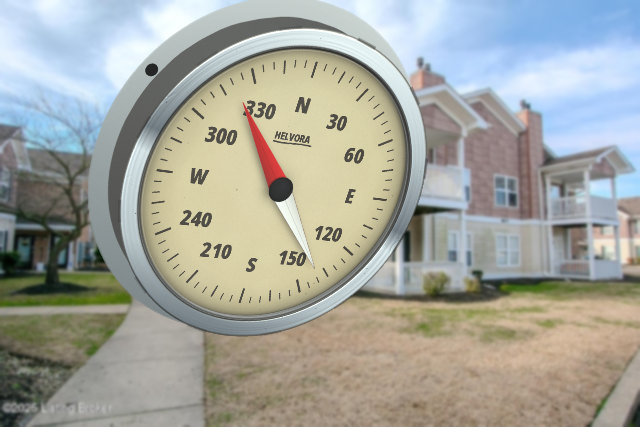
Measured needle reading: 320 °
